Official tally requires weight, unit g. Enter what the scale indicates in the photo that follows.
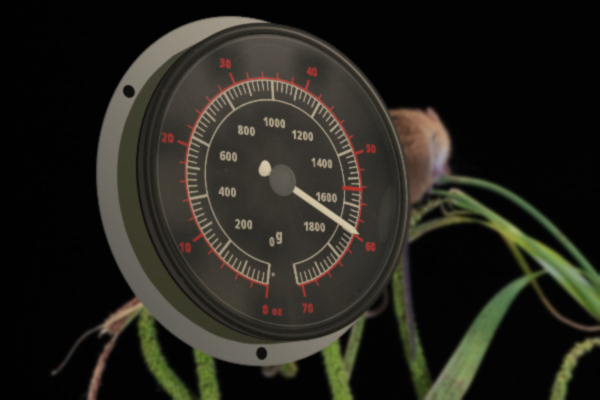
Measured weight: 1700 g
